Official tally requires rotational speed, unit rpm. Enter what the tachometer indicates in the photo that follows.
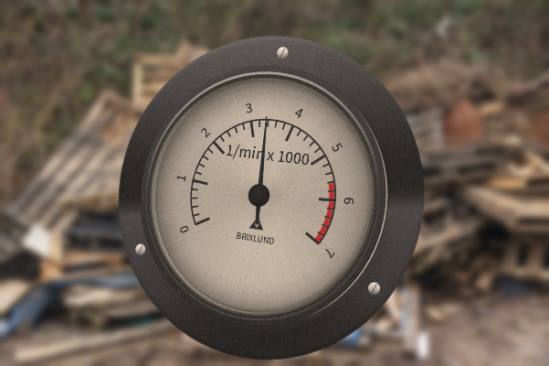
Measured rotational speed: 3400 rpm
